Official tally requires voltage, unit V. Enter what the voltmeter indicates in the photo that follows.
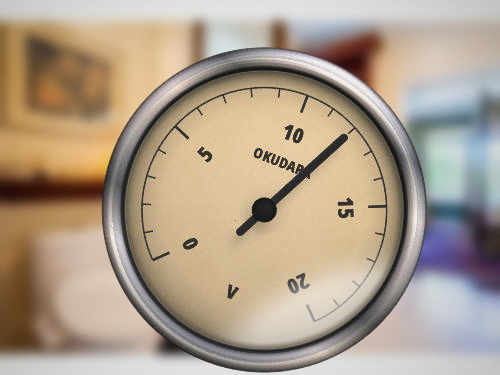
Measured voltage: 12 V
